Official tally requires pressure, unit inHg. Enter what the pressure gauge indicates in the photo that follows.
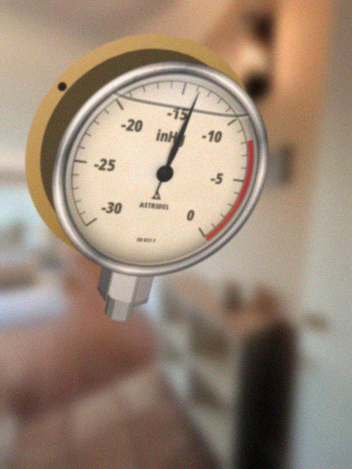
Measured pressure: -14 inHg
